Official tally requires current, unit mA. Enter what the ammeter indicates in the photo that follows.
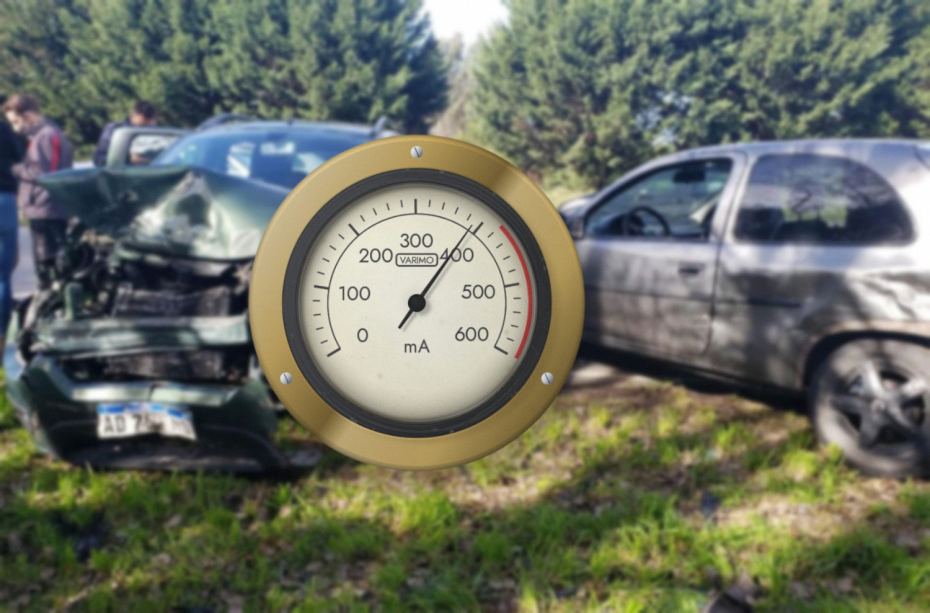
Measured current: 390 mA
